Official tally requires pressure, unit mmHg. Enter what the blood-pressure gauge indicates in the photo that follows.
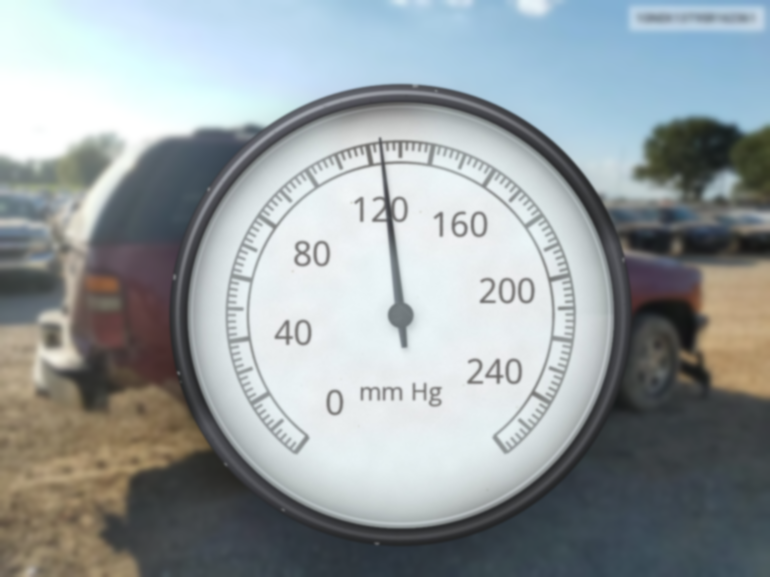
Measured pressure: 124 mmHg
